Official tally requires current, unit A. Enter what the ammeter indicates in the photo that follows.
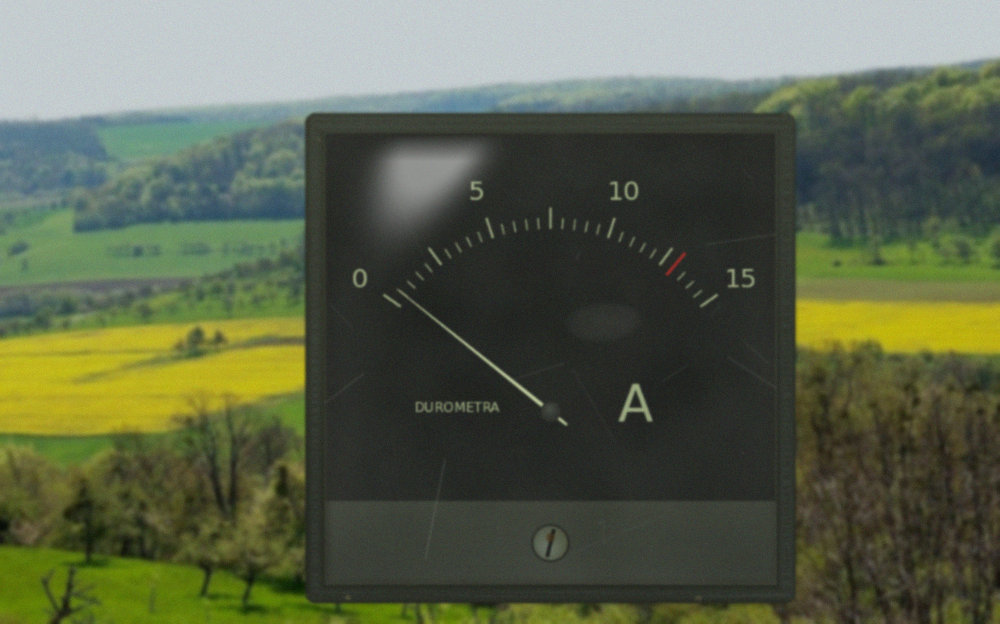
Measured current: 0.5 A
